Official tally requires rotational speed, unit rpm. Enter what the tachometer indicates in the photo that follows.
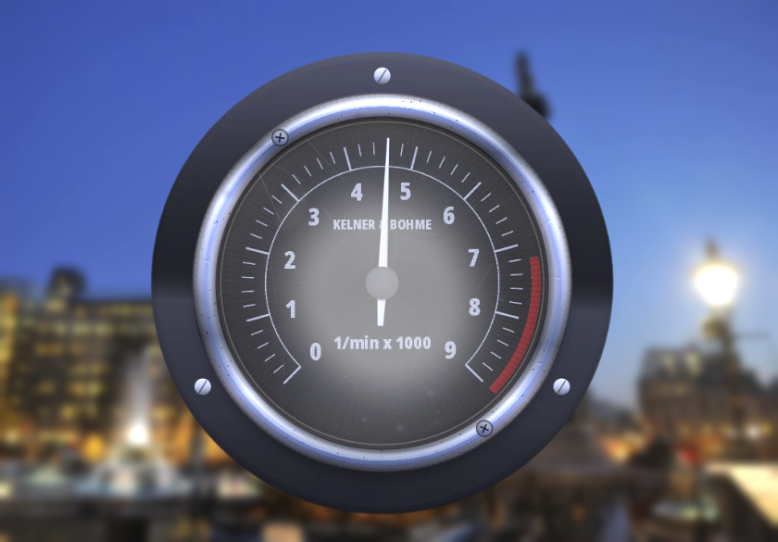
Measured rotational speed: 4600 rpm
